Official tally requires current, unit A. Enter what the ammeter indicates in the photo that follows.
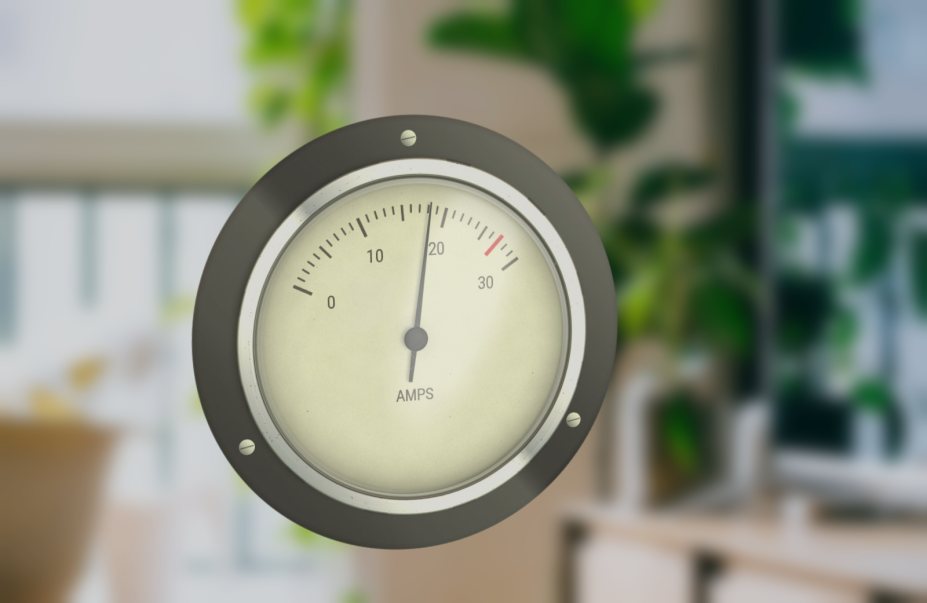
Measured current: 18 A
